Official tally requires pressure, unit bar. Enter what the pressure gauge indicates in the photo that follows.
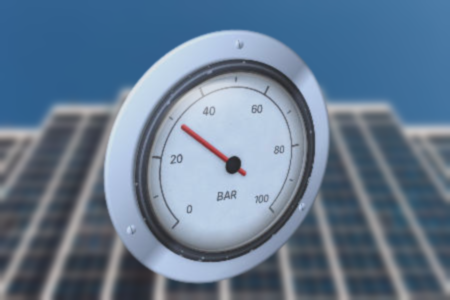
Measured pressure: 30 bar
